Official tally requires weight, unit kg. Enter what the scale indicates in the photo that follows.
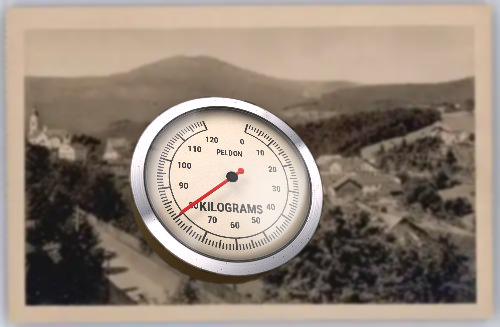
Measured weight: 80 kg
